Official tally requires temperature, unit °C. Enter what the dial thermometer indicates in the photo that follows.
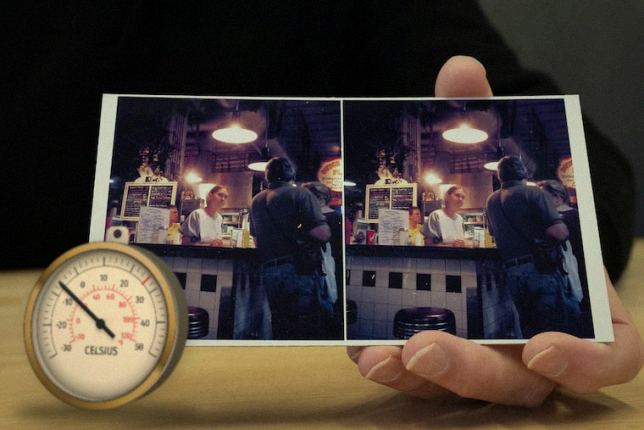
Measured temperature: -6 °C
